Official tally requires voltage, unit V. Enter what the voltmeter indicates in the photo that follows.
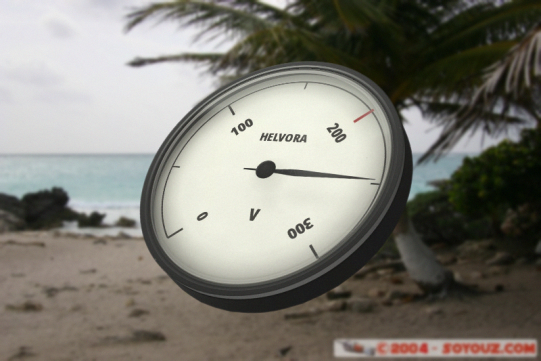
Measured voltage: 250 V
